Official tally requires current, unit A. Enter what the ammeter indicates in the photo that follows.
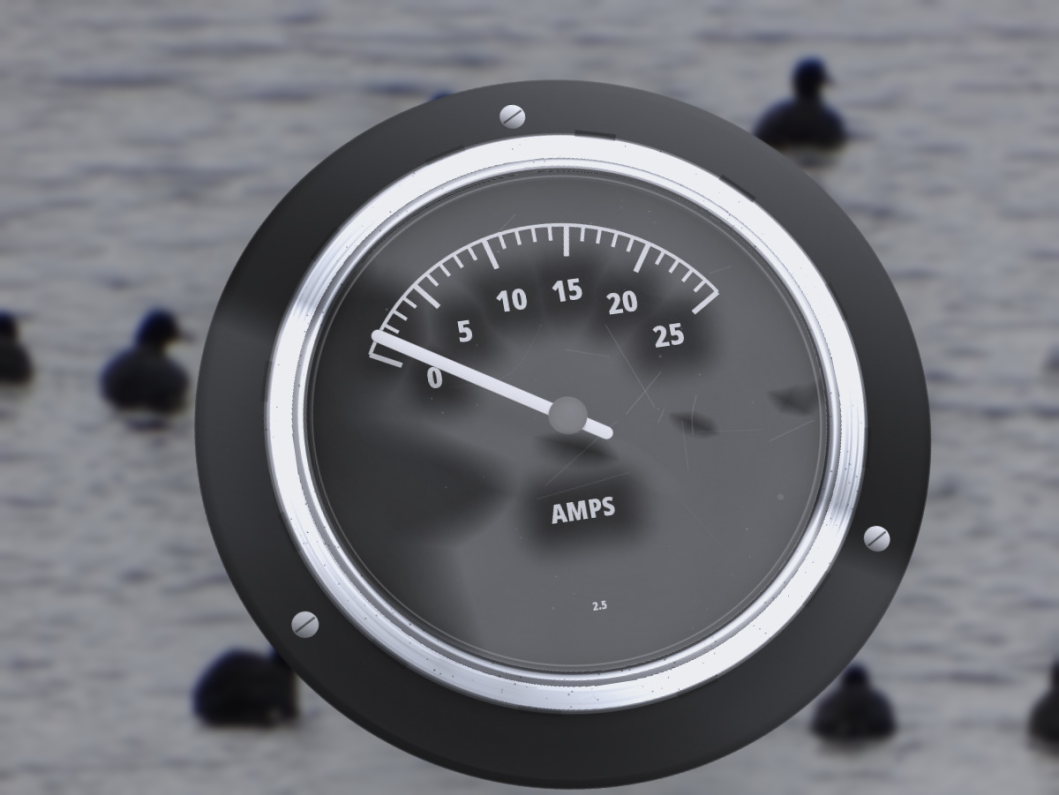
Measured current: 1 A
